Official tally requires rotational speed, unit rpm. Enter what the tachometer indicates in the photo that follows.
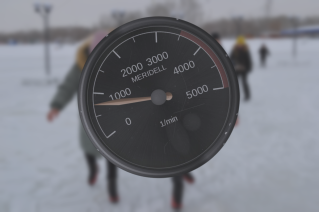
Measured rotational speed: 750 rpm
